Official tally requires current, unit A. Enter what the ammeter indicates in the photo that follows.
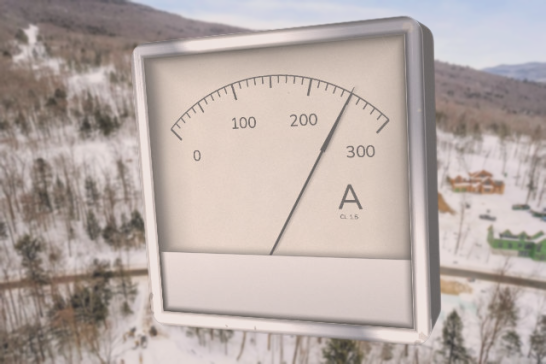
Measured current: 250 A
